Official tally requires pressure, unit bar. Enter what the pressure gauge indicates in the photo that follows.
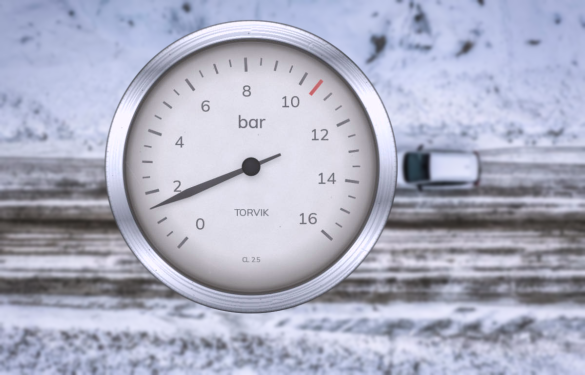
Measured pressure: 1.5 bar
